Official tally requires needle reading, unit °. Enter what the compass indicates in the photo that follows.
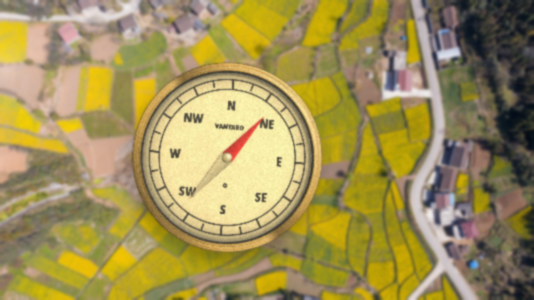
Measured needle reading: 37.5 °
